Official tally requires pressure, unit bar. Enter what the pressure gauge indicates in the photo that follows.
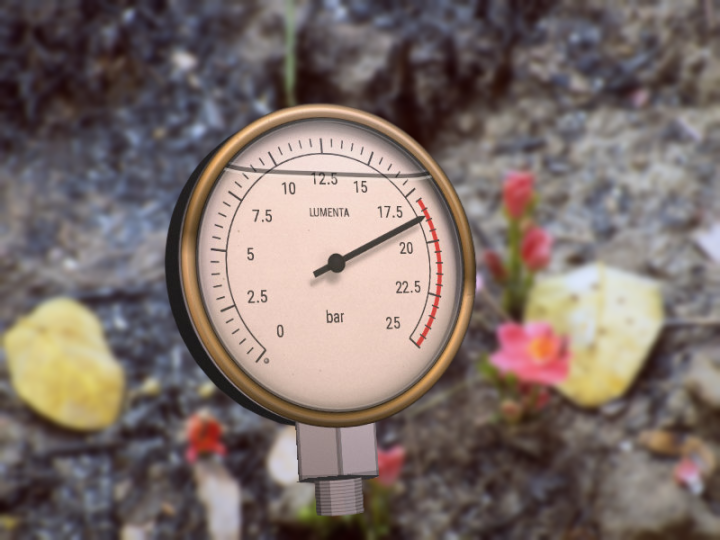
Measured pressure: 18.75 bar
